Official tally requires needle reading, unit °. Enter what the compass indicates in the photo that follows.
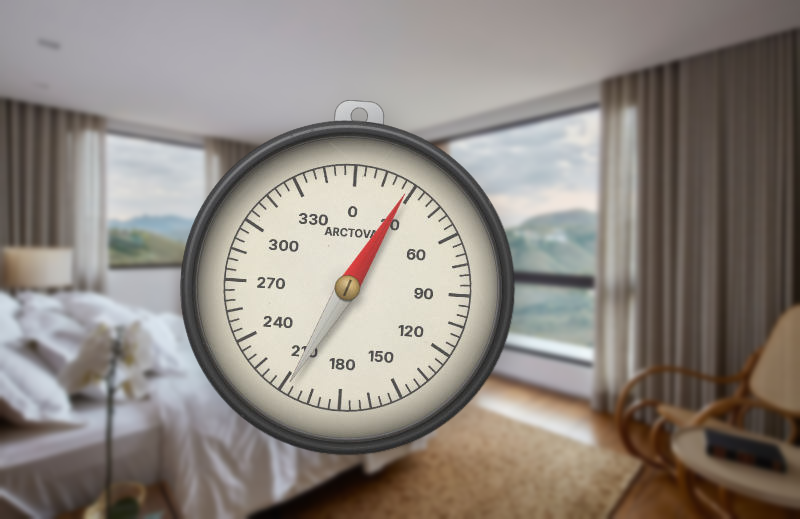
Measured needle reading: 27.5 °
